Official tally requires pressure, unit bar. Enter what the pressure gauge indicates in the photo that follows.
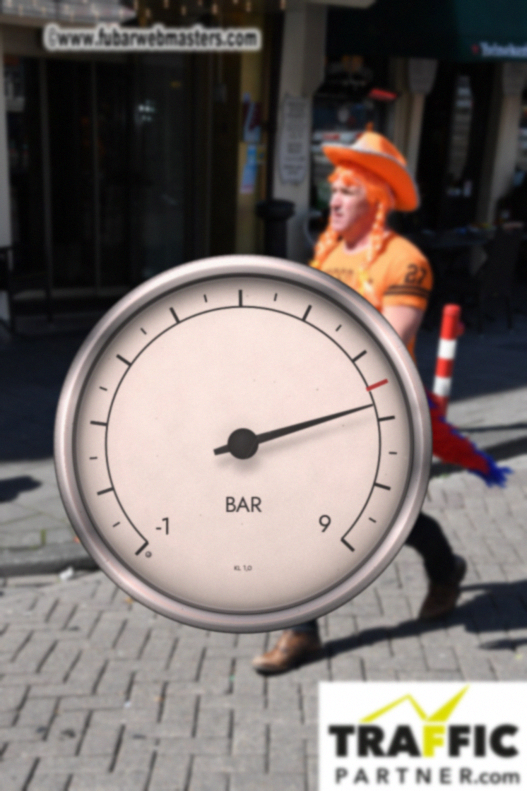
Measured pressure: 6.75 bar
